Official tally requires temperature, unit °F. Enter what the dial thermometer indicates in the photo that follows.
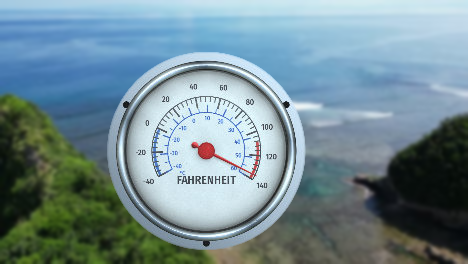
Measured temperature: 136 °F
